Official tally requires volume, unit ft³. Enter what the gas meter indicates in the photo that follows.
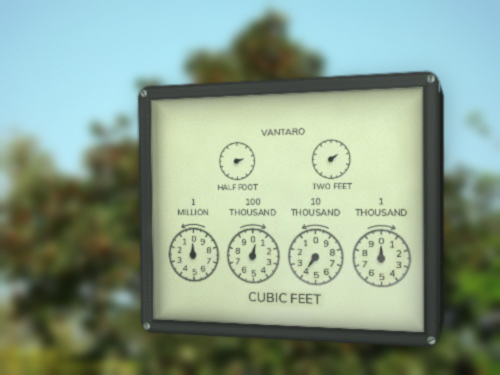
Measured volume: 4000 ft³
